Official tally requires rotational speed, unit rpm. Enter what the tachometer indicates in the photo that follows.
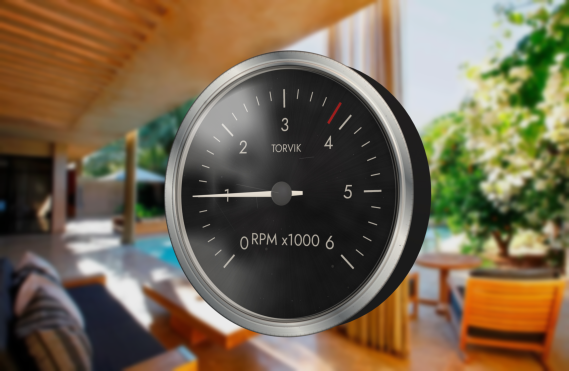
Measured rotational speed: 1000 rpm
